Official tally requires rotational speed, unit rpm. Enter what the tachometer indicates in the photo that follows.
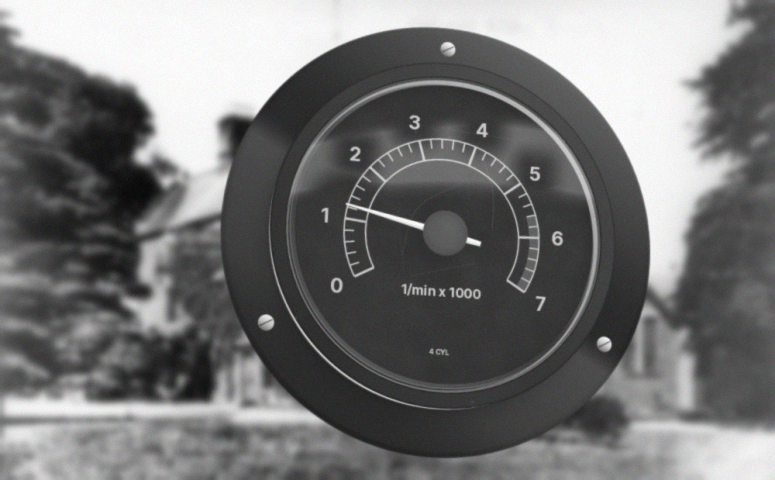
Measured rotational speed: 1200 rpm
